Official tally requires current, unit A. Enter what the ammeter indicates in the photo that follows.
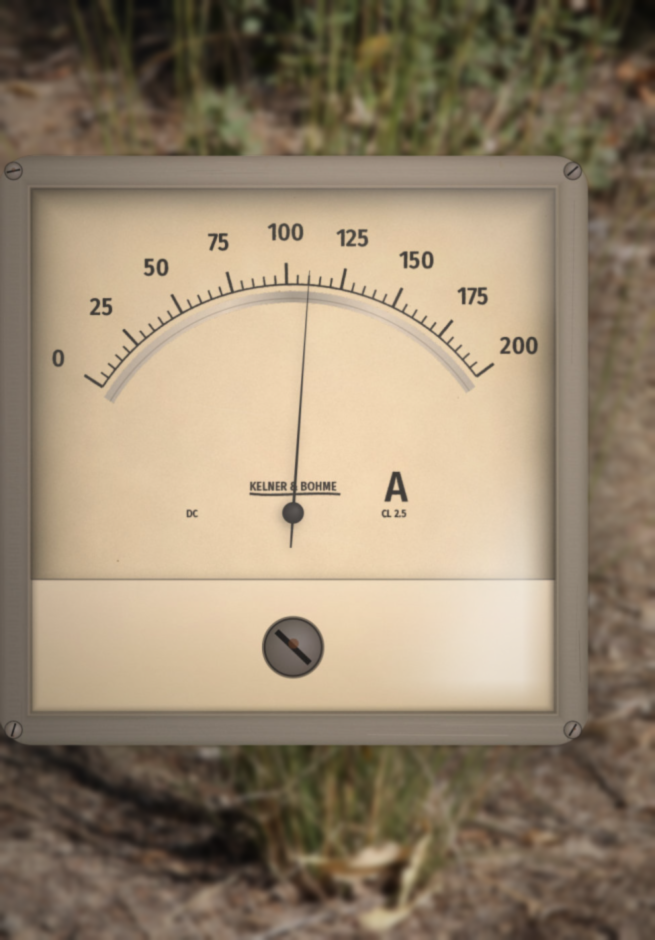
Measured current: 110 A
